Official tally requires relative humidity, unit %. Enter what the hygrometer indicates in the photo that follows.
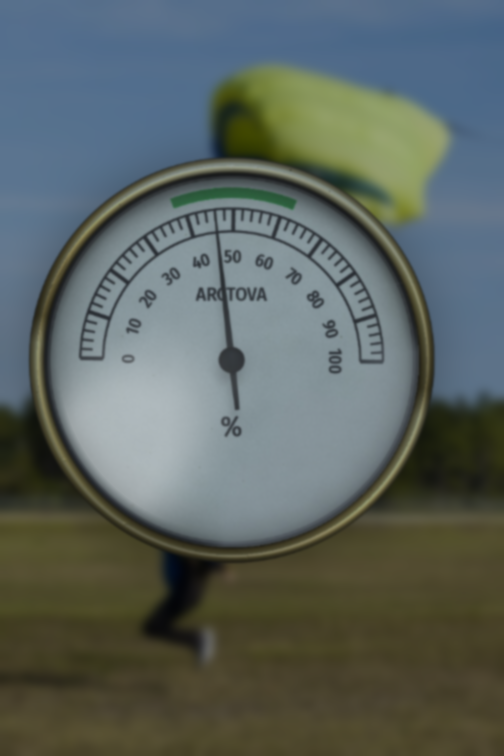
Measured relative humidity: 46 %
